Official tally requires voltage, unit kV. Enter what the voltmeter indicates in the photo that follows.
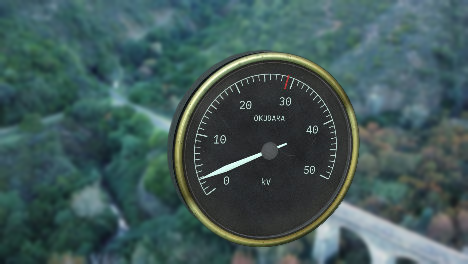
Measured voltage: 3 kV
